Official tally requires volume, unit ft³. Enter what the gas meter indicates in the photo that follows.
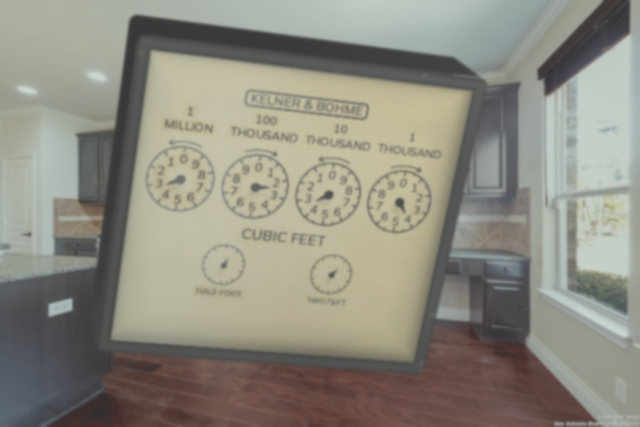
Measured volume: 323400 ft³
